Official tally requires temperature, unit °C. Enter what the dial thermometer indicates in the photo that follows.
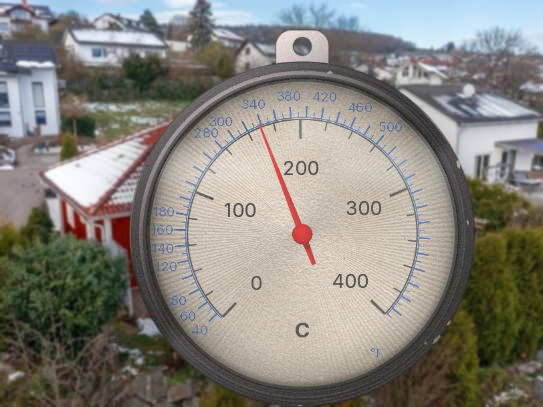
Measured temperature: 170 °C
